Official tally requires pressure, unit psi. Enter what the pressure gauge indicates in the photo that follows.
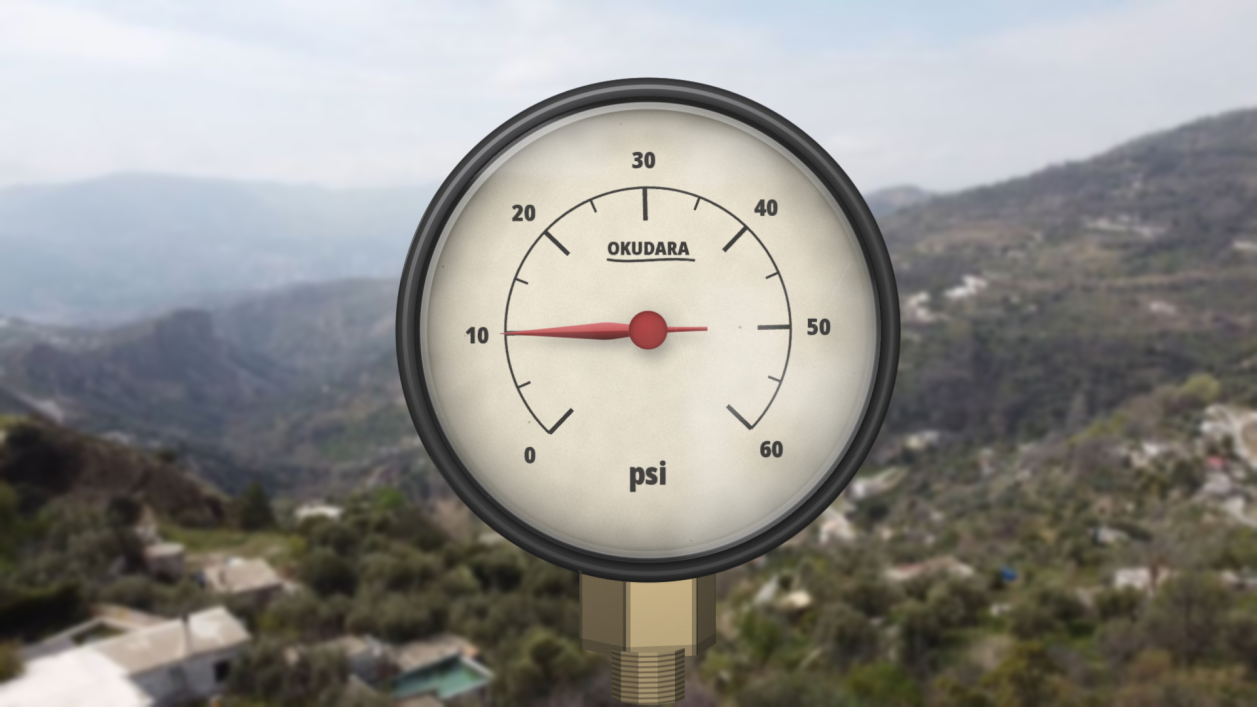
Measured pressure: 10 psi
